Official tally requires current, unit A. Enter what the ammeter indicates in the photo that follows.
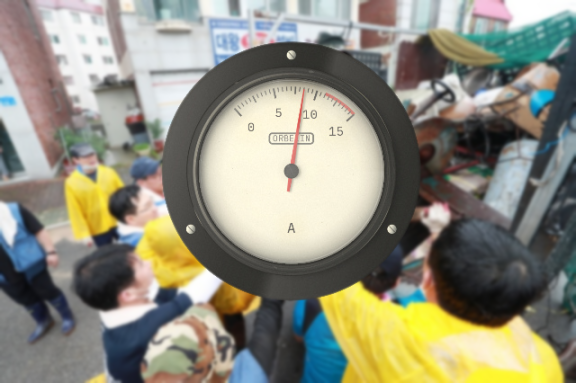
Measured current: 8.5 A
